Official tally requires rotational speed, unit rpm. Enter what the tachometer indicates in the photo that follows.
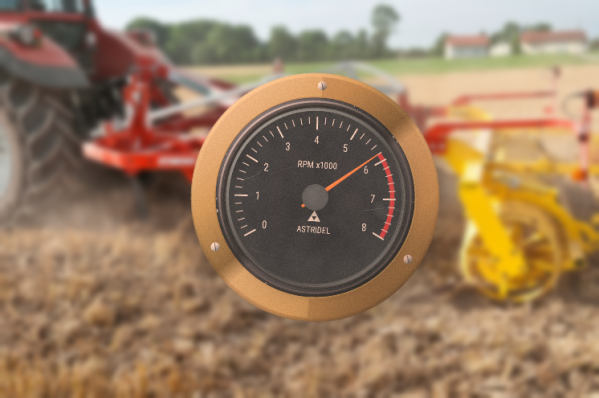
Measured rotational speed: 5800 rpm
